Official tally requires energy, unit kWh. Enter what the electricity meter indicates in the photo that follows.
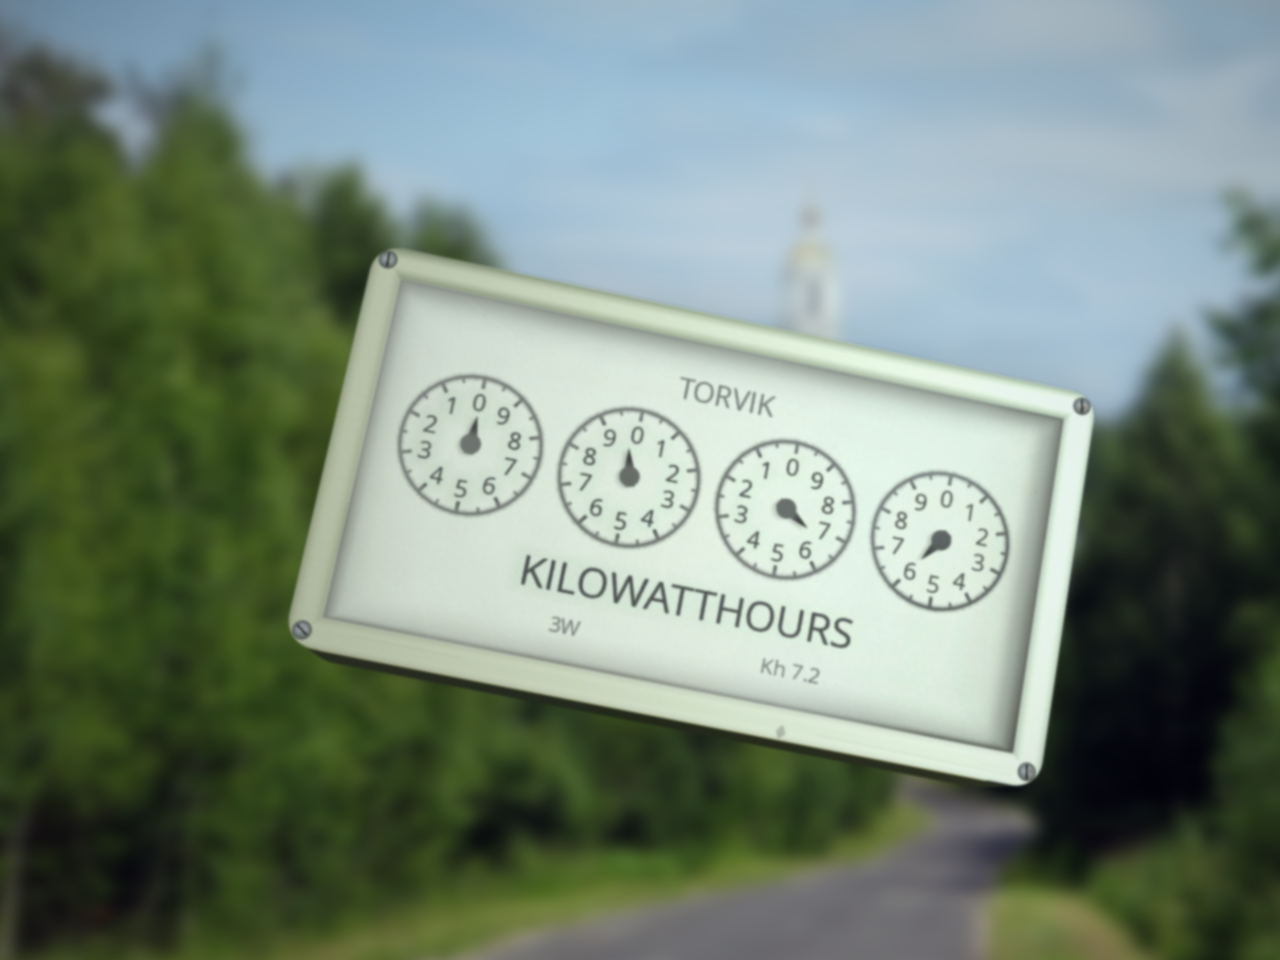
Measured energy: 9966 kWh
